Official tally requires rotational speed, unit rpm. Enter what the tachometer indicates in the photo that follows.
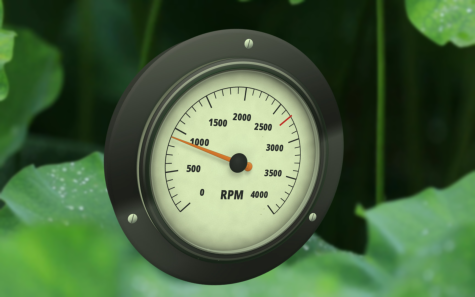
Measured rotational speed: 900 rpm
